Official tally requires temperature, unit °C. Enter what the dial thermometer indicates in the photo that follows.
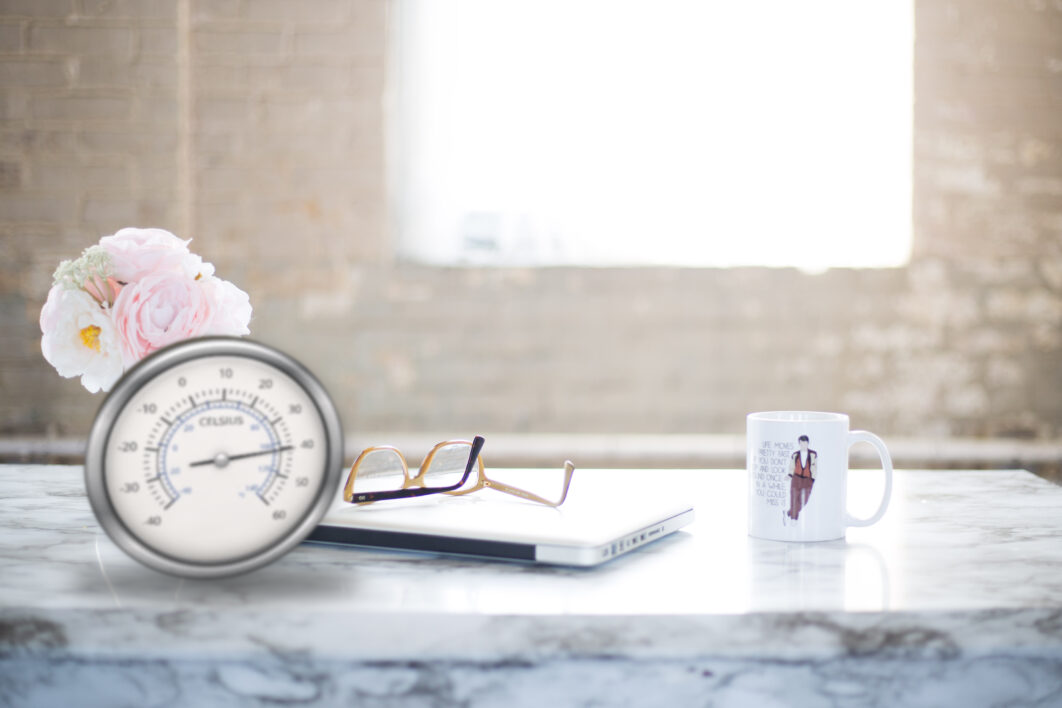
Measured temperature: 40 °C
